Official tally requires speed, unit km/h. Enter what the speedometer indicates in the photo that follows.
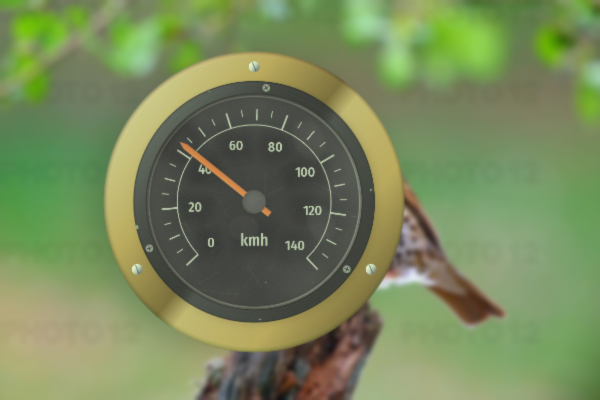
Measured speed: 42.5 km/h
